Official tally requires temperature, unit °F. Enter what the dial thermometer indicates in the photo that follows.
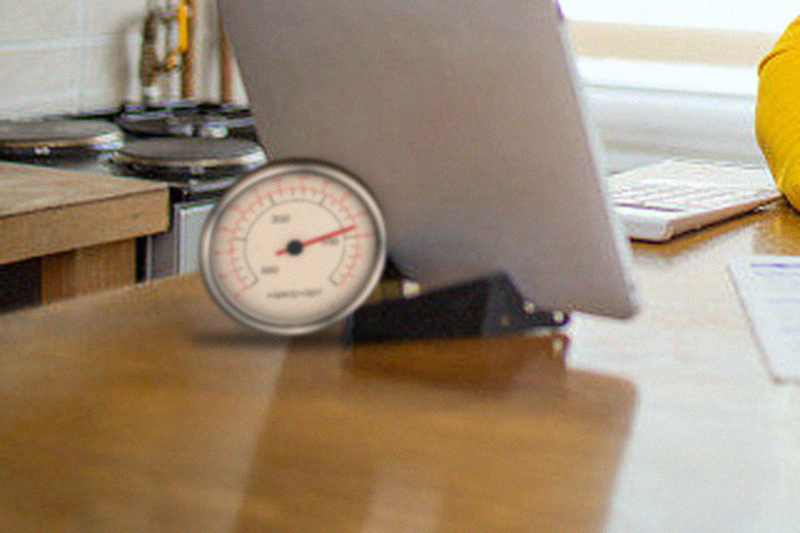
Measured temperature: 480 °F
